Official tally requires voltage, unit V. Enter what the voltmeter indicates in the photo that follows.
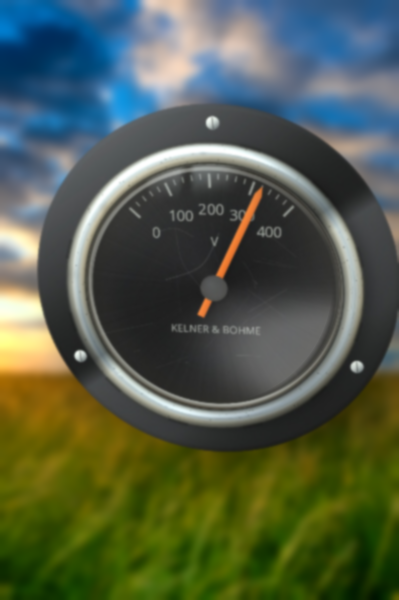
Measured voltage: 320 V
